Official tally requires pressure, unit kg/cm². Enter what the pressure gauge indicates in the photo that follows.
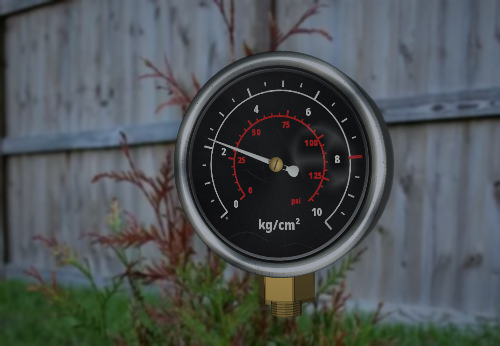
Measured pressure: 2.25 kg/cm²
